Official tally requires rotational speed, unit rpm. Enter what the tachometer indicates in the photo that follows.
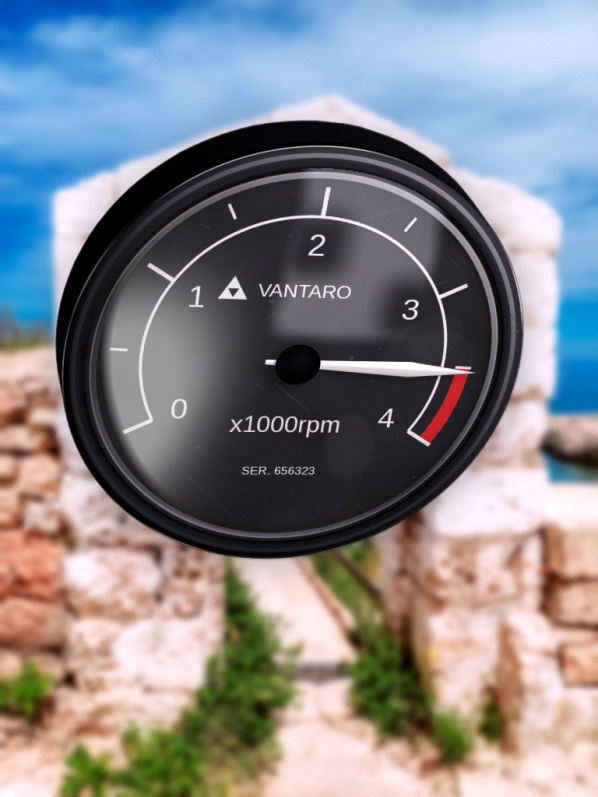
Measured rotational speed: 3500 rpm
